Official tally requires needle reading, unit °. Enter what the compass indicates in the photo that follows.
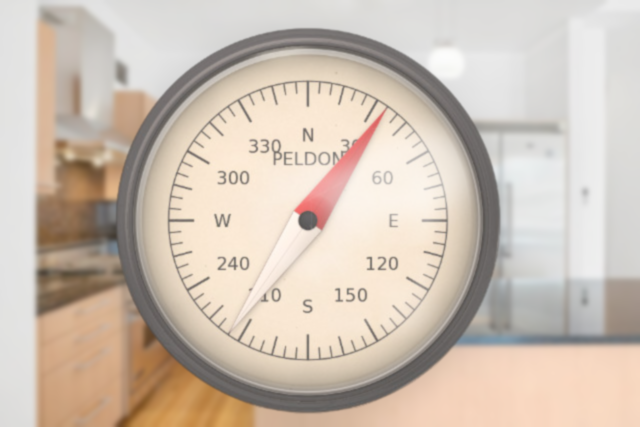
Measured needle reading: 35 °
